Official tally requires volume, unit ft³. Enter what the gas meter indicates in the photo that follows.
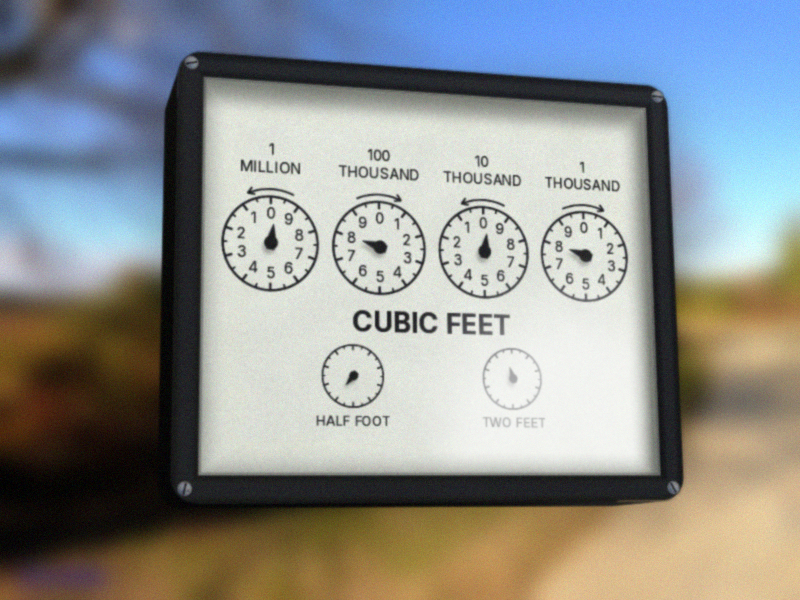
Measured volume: 979800 ft³
